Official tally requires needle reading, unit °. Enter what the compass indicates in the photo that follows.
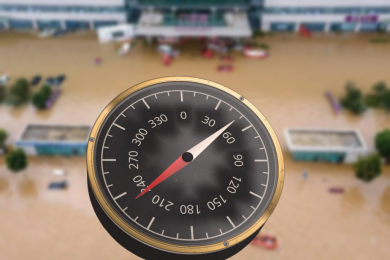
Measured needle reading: 230 °
